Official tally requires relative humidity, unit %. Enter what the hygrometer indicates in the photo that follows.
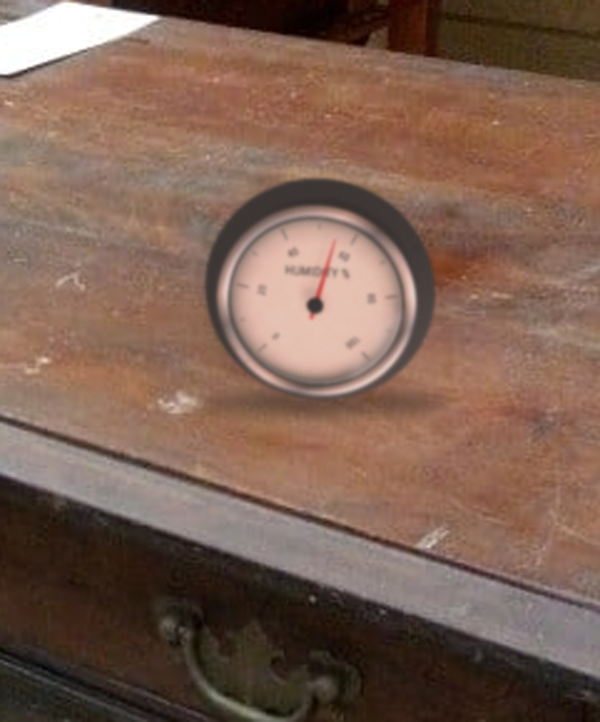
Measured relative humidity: 55 %
